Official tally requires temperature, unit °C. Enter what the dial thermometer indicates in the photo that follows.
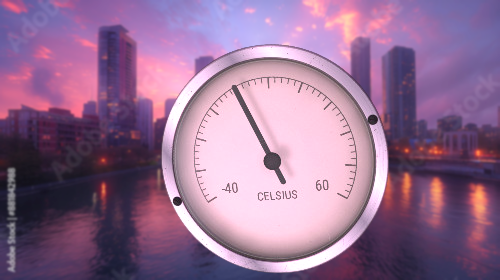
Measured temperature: 0 °C
